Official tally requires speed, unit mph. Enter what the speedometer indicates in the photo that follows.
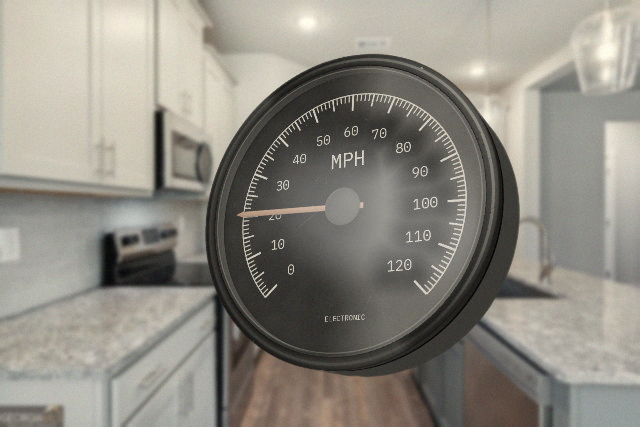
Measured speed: 20 mph
